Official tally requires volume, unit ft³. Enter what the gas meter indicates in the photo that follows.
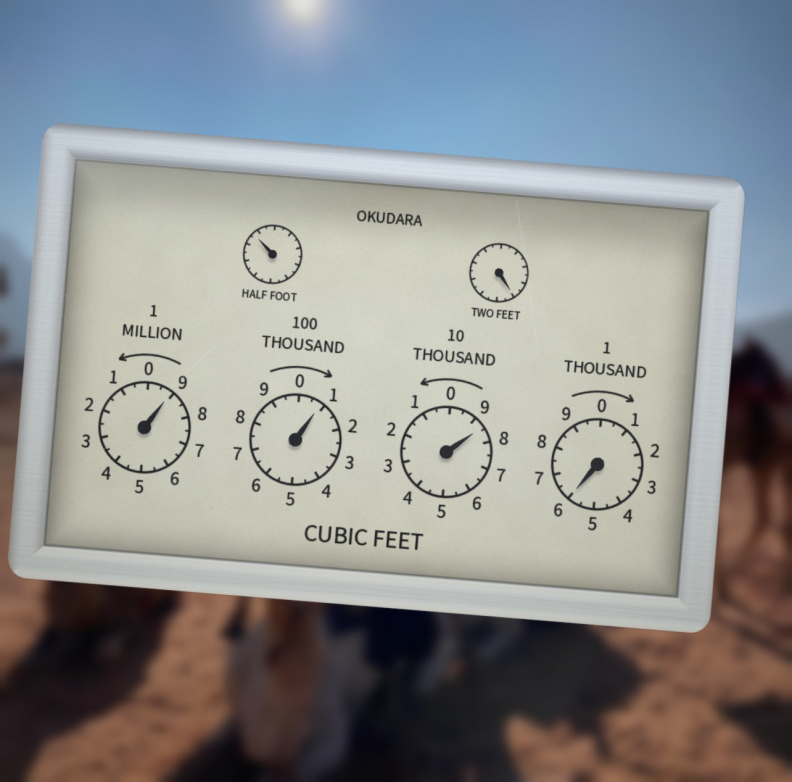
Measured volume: 908600 ft³
